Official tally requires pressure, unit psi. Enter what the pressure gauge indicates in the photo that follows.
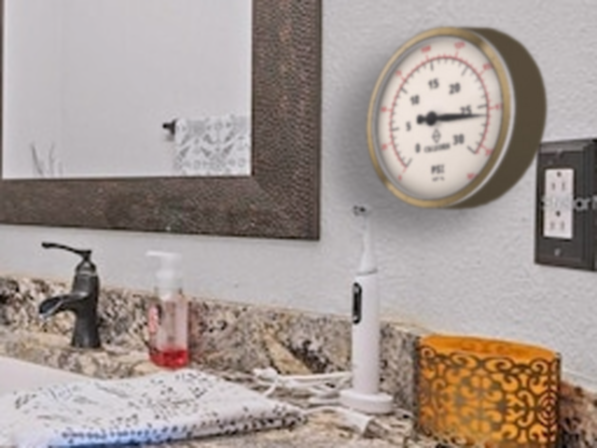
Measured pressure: 26 psi
